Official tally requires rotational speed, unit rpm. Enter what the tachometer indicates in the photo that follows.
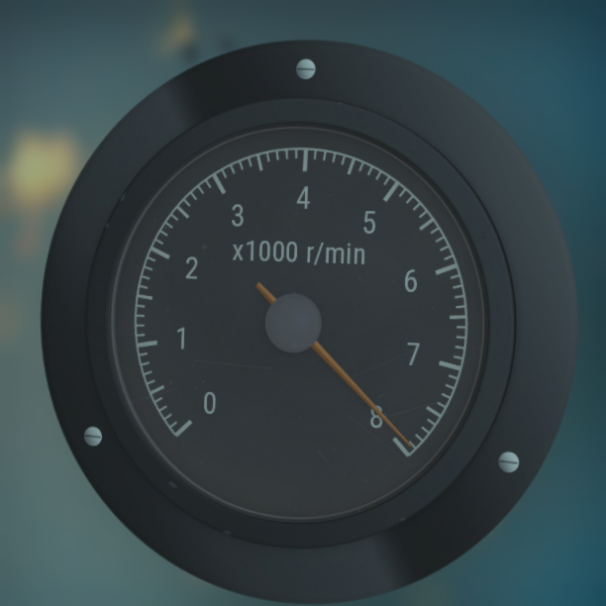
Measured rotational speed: 7900 rpm
